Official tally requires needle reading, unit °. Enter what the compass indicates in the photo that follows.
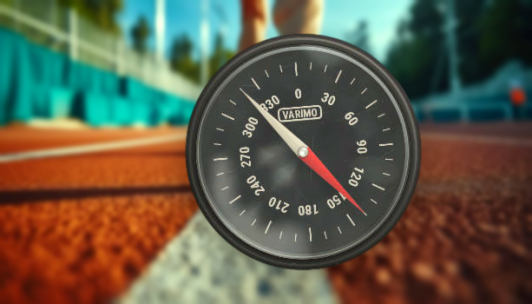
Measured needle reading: 140 °
